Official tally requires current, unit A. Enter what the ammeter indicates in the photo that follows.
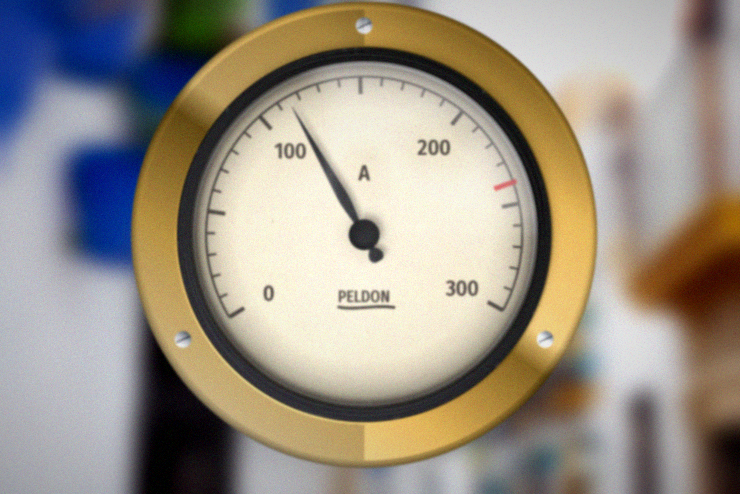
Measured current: 115 A
